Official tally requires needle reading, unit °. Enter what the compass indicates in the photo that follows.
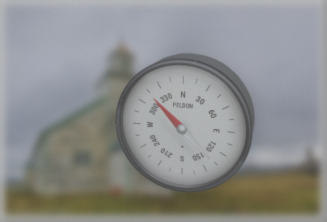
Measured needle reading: 315 °
